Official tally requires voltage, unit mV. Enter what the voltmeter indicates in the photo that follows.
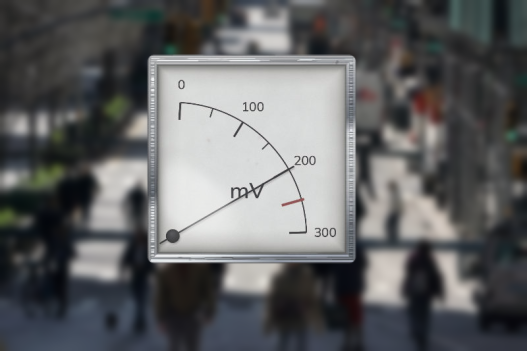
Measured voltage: 200 mV
